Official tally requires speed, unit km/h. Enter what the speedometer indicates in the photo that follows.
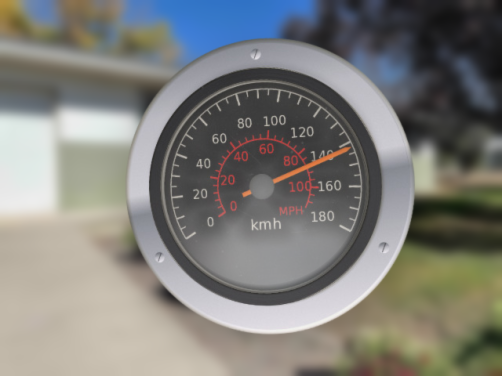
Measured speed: 142.5 km/h
